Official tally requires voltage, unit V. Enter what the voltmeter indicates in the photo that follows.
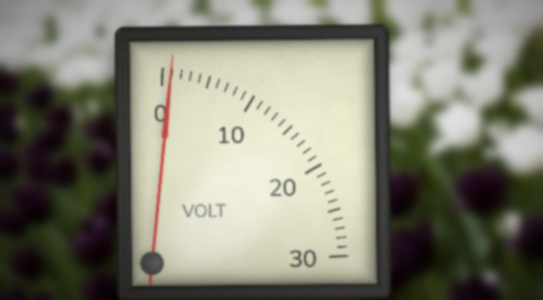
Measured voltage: 1 V
